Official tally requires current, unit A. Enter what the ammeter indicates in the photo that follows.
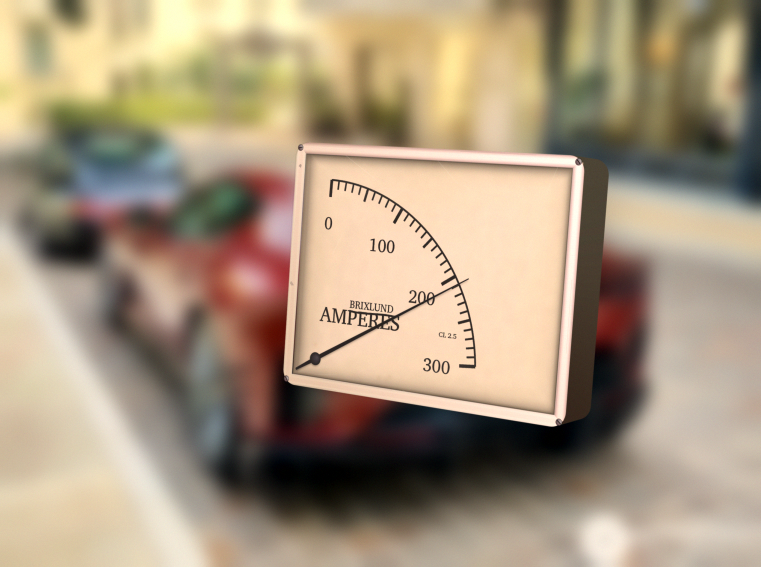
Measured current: 210 A
